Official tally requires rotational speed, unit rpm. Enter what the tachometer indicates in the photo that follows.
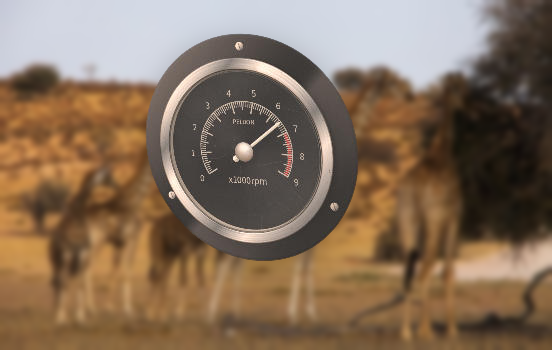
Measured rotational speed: 6500 rpm
